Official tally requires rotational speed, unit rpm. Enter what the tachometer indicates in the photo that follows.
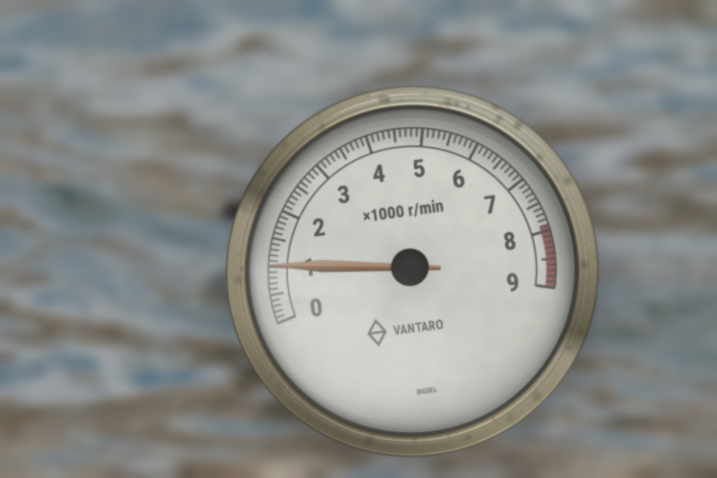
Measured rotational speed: 1000 rpm
